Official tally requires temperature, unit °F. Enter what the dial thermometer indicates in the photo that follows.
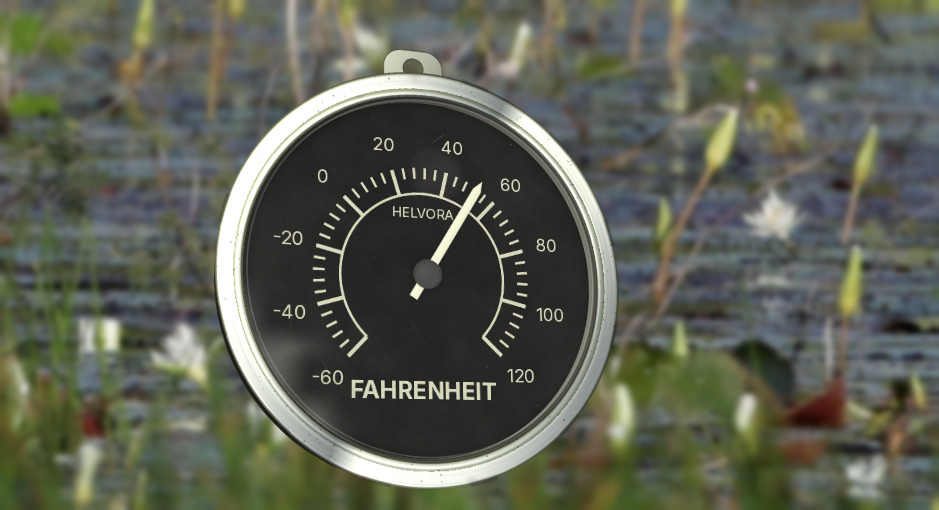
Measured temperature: 52 °F
